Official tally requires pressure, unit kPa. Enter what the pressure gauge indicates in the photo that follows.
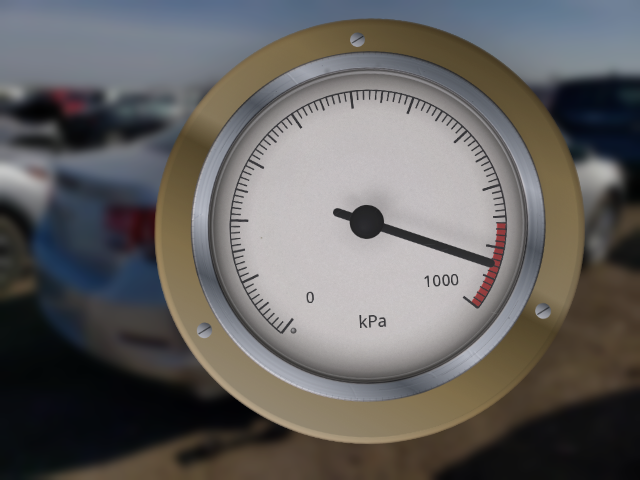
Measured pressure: 930 kPa
